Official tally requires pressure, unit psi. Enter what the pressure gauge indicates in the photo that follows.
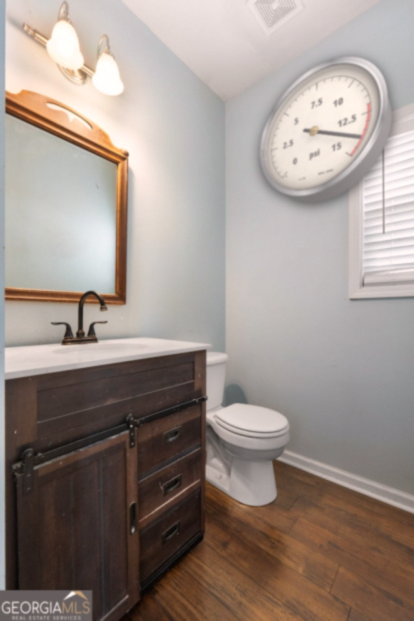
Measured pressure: 14 psi
